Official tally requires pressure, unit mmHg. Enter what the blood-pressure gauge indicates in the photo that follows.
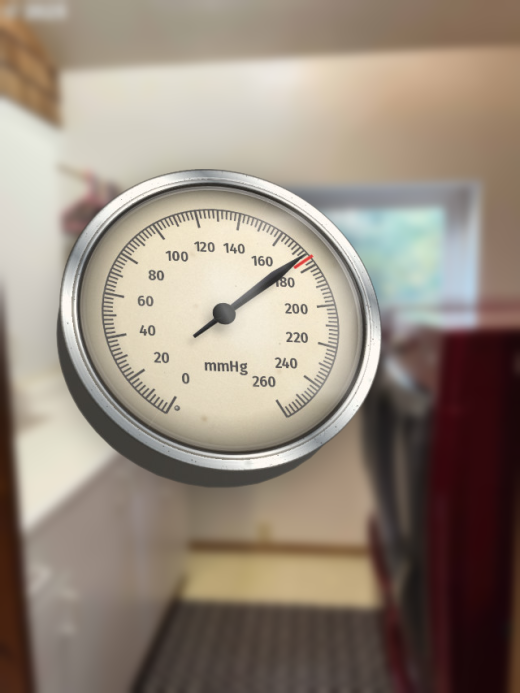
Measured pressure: 174 mmHg
